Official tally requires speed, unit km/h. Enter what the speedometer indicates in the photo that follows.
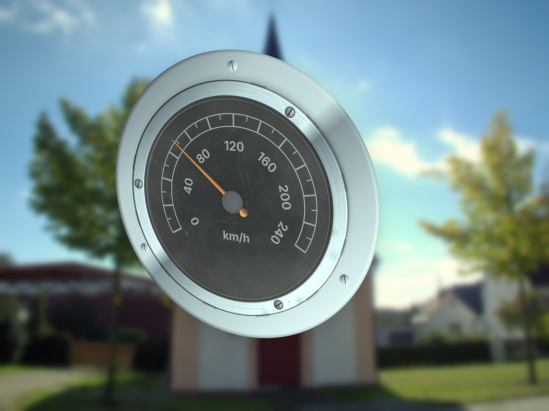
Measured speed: 70 km/h
